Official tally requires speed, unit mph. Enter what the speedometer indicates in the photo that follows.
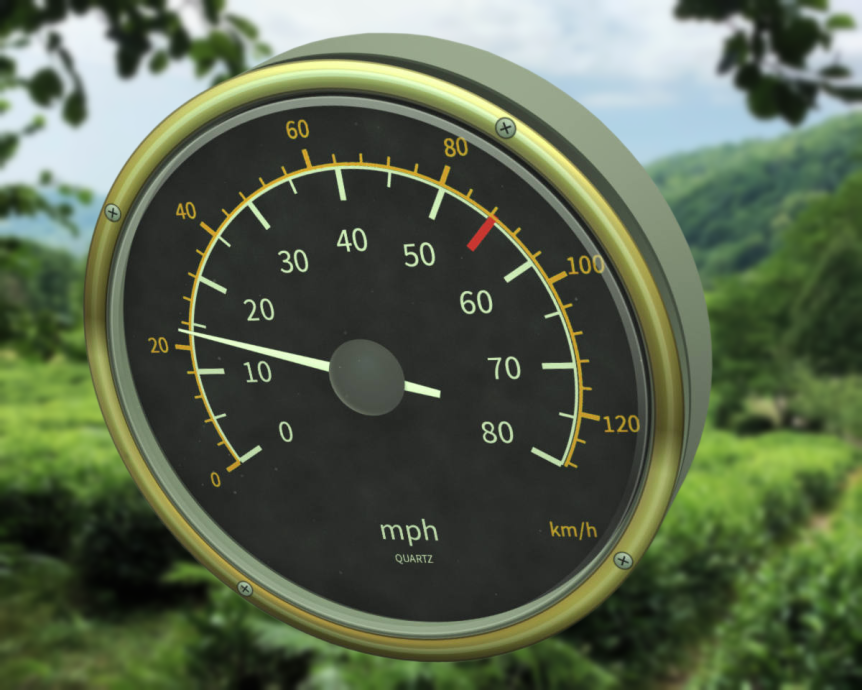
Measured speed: 15 mph
